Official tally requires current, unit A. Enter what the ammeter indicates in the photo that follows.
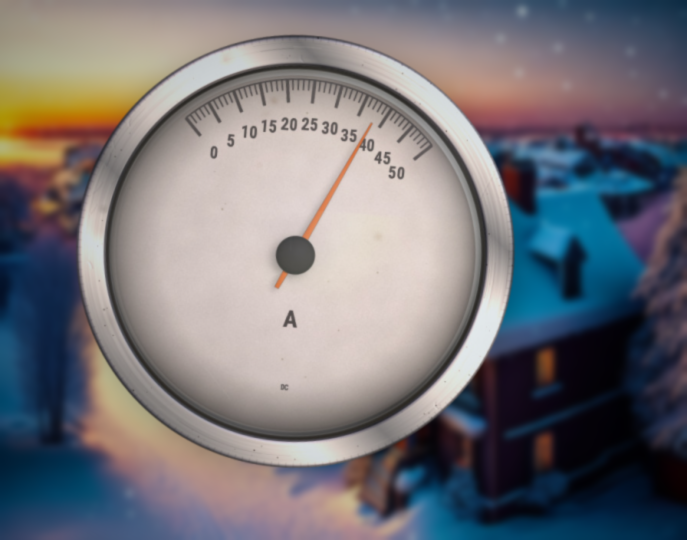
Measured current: 38 A
